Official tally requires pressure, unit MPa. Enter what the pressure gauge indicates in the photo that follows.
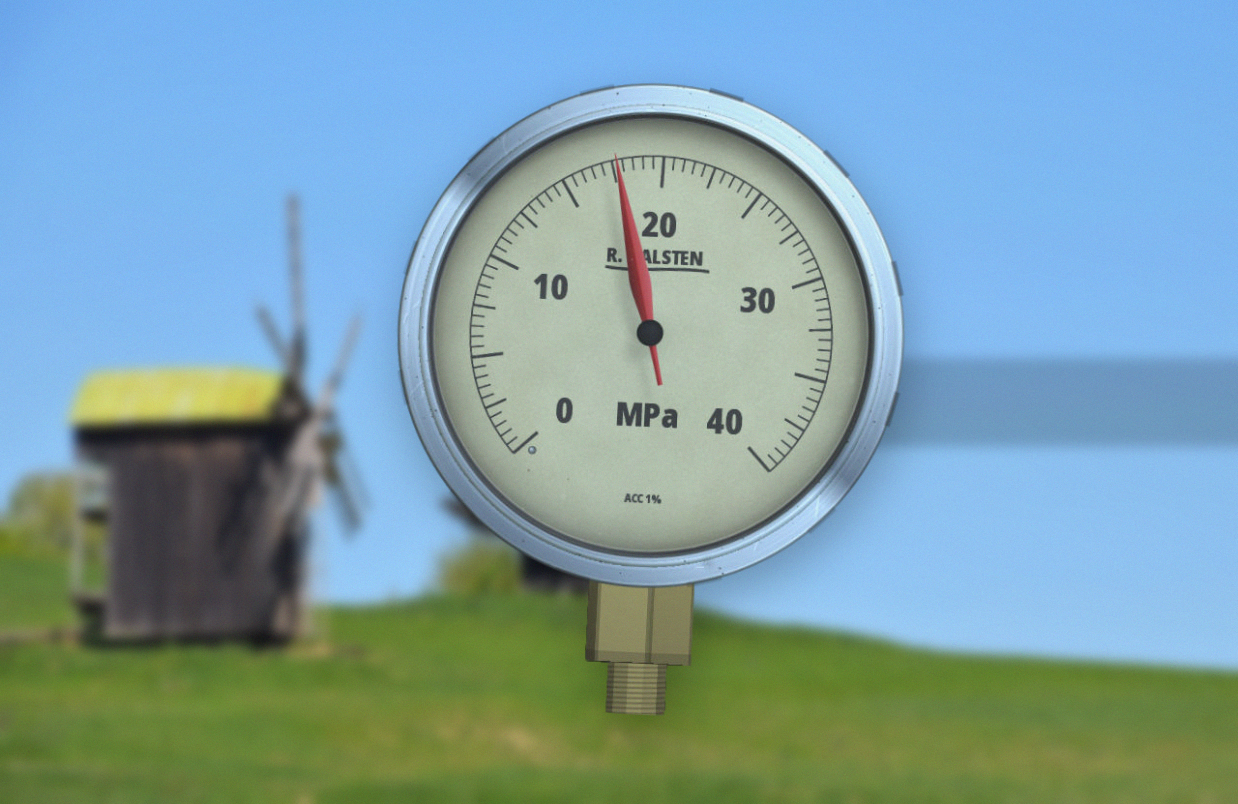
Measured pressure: 17.75 MPa
